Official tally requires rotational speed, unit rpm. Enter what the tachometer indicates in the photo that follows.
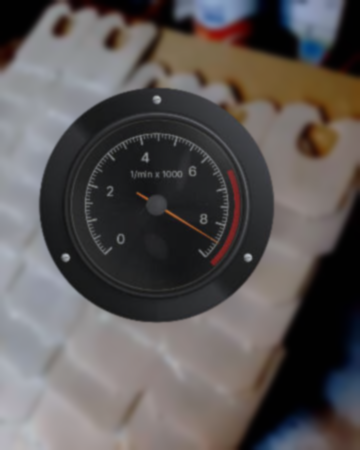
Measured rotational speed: 8500 rpm
